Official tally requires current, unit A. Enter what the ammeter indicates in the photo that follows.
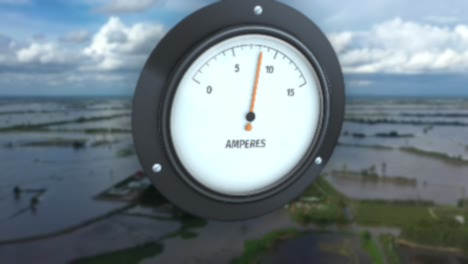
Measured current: 8 A
